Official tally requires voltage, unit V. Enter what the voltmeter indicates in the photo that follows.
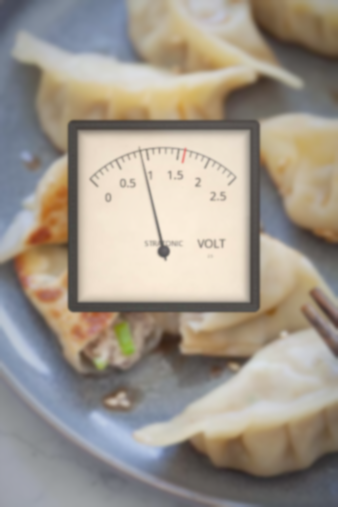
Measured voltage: 0.9 V
